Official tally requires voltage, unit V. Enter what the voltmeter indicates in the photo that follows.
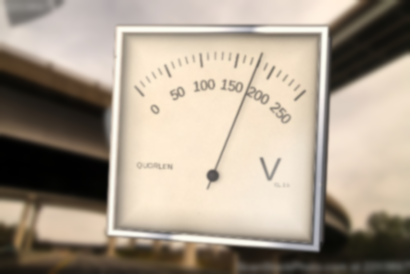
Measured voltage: 180 V
